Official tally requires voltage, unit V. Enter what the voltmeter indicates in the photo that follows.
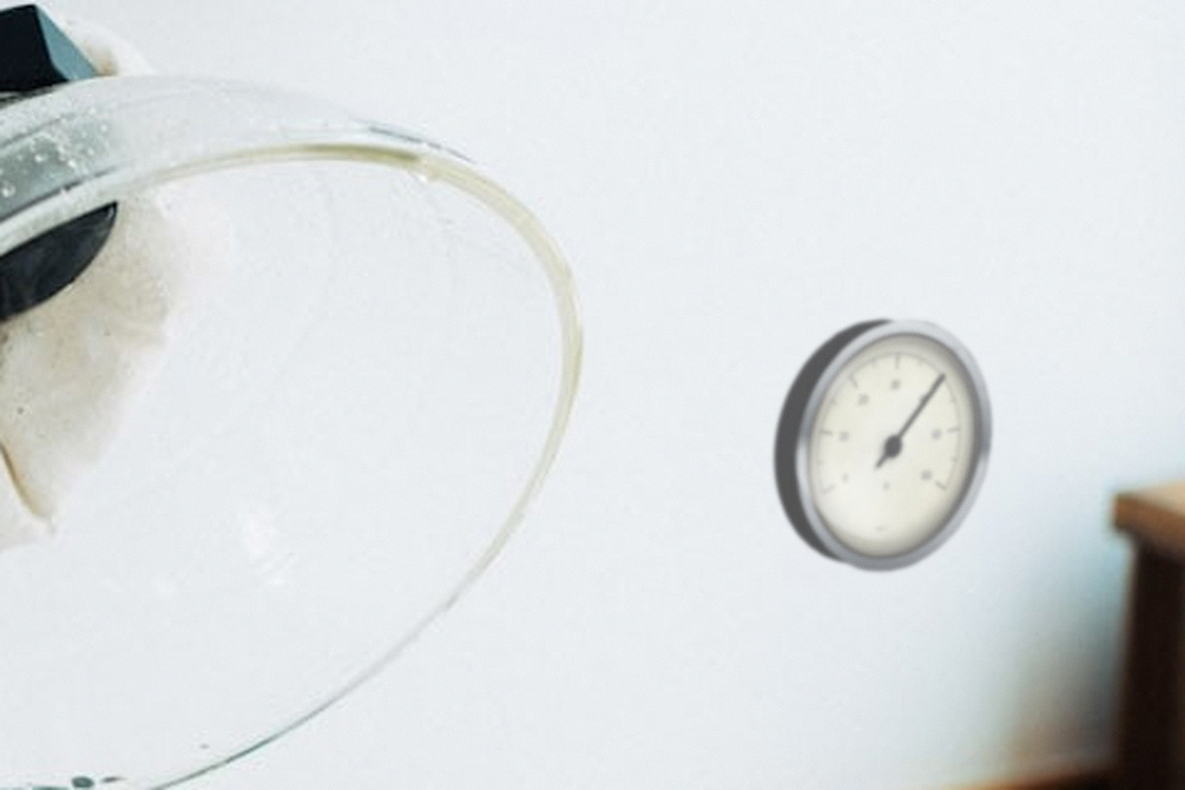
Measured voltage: 40 V
